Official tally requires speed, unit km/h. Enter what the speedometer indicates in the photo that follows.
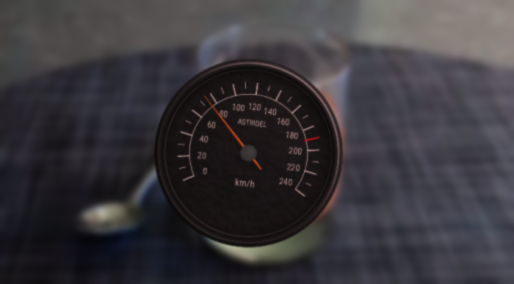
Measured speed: 75 km/h
